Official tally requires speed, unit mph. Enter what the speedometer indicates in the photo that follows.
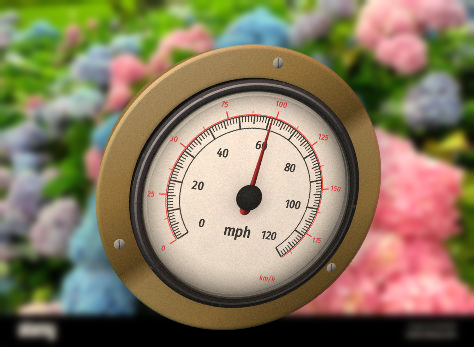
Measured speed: 60 mph
